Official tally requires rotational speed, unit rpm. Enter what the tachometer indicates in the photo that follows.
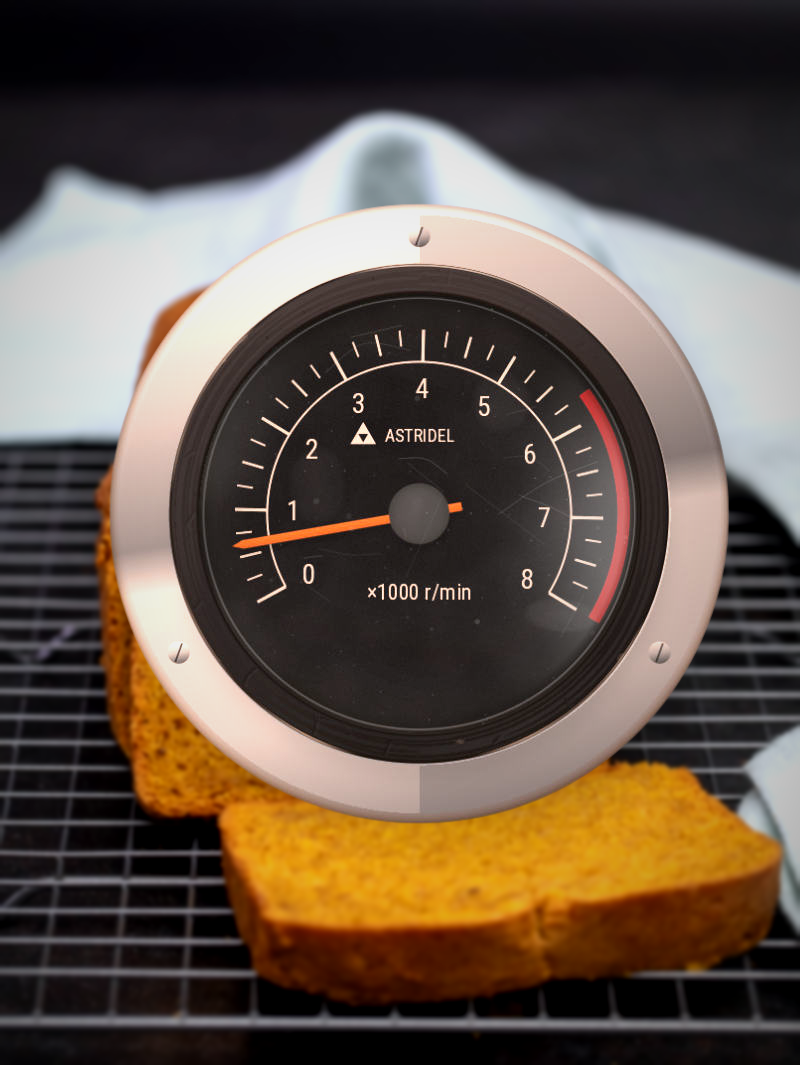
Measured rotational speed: 625 rpm
